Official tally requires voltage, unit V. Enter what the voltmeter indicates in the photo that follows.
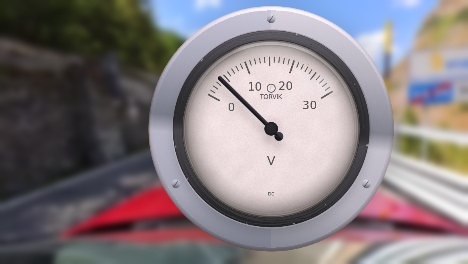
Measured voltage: 4 V
